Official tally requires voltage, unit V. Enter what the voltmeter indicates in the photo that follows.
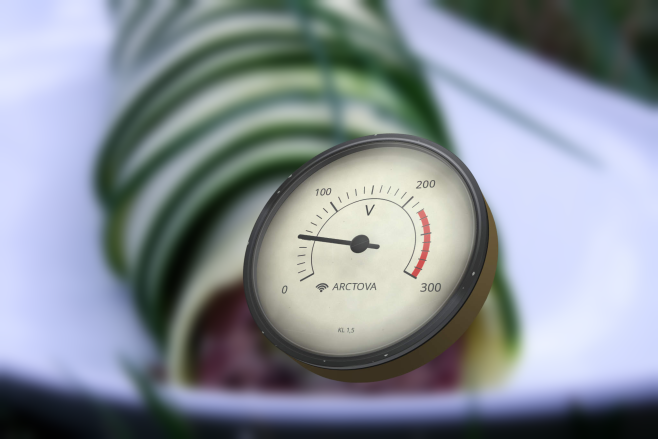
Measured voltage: 50 V
